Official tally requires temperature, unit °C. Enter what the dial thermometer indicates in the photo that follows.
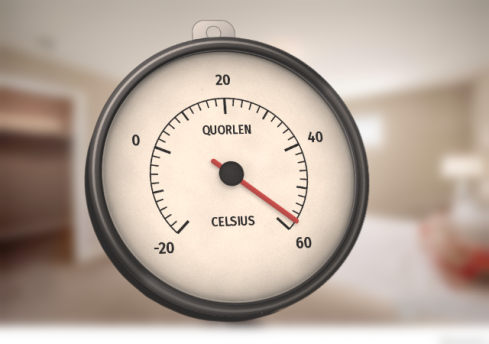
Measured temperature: 58 °C
